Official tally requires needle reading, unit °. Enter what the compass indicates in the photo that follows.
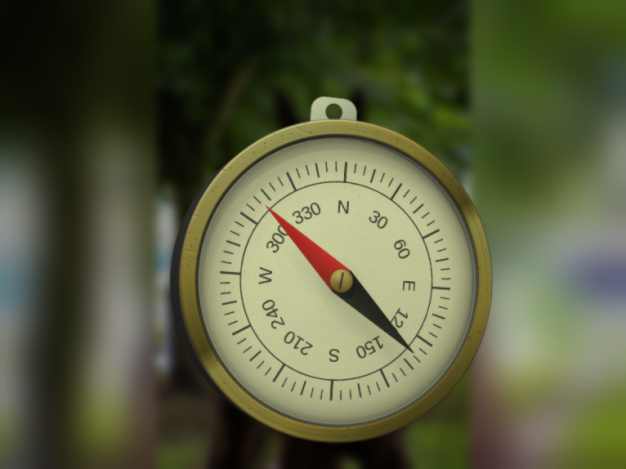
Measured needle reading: 310 °
